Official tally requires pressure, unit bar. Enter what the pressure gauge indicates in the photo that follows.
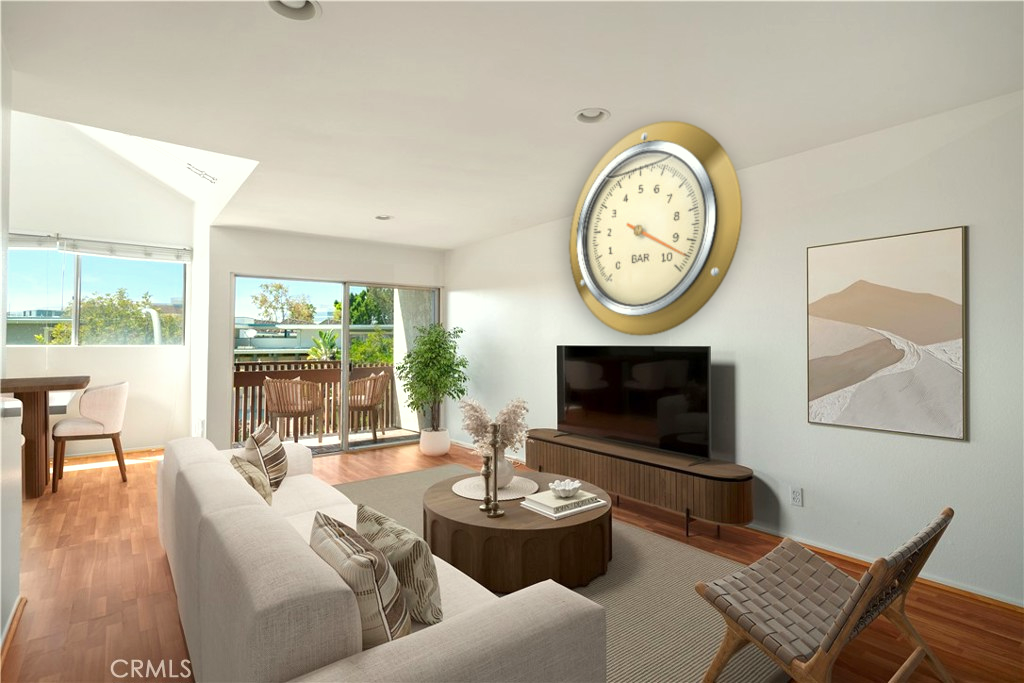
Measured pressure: 9.5 bar
